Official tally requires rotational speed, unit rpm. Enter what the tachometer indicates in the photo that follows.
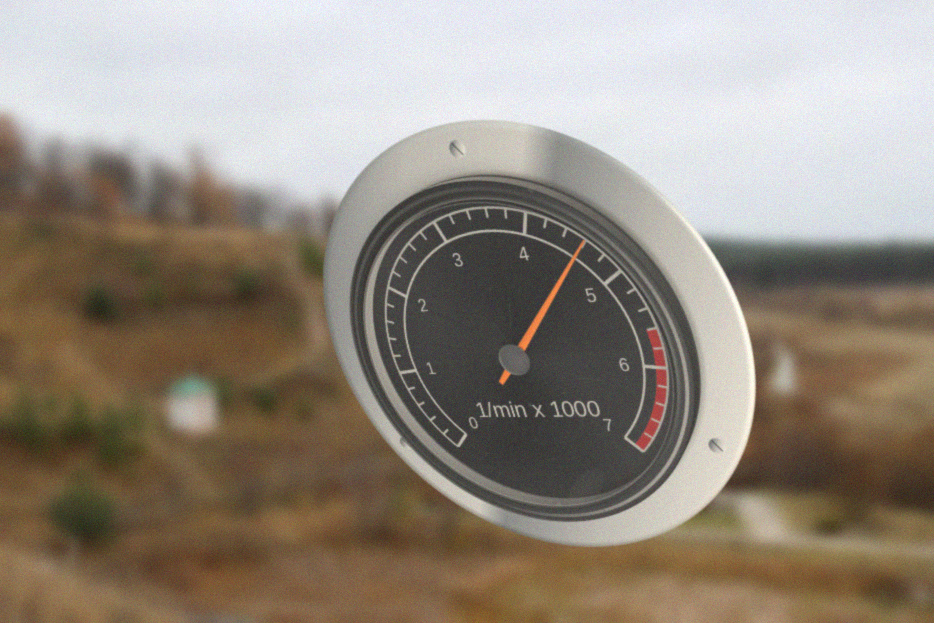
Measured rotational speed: 4600 rpm
